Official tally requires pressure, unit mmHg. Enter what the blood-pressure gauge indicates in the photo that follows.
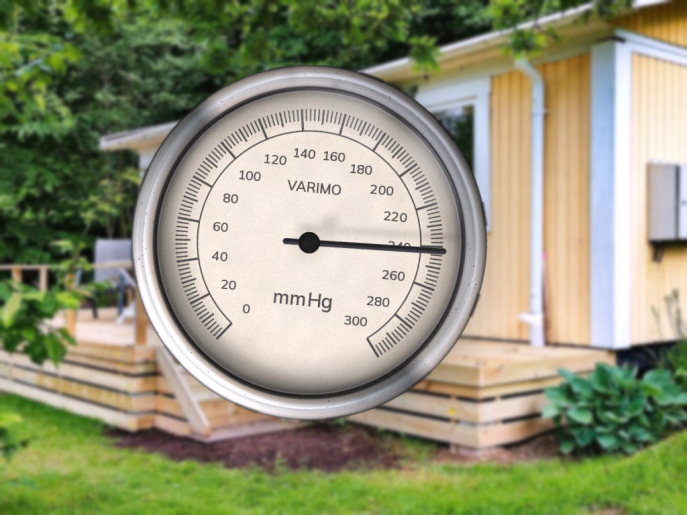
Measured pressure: 242 mmHg
